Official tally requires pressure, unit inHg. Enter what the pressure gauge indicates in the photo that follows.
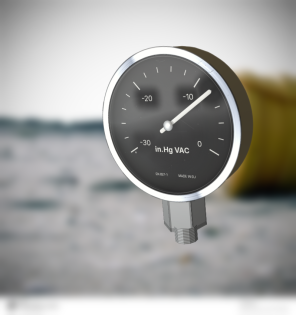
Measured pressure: -8 inHg
